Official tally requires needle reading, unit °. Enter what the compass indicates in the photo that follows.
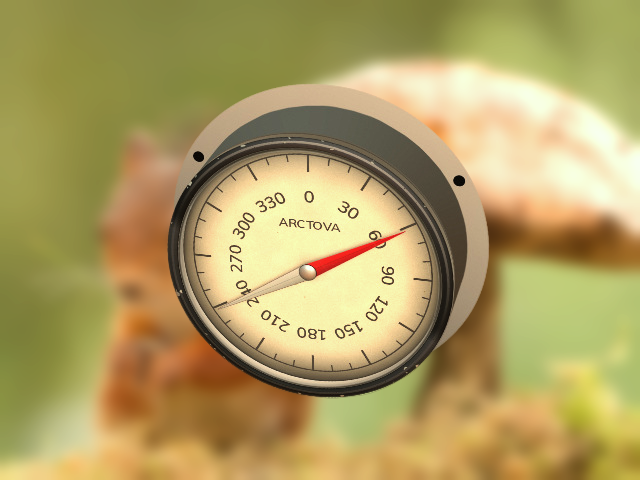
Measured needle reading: 60 °
